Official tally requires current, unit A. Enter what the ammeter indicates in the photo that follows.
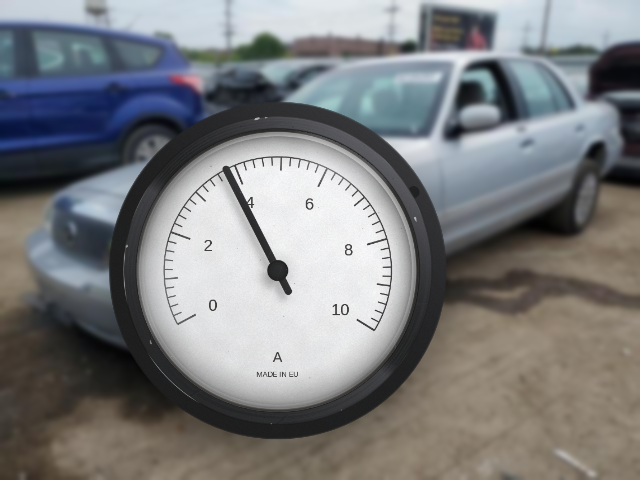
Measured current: 3.8 A
